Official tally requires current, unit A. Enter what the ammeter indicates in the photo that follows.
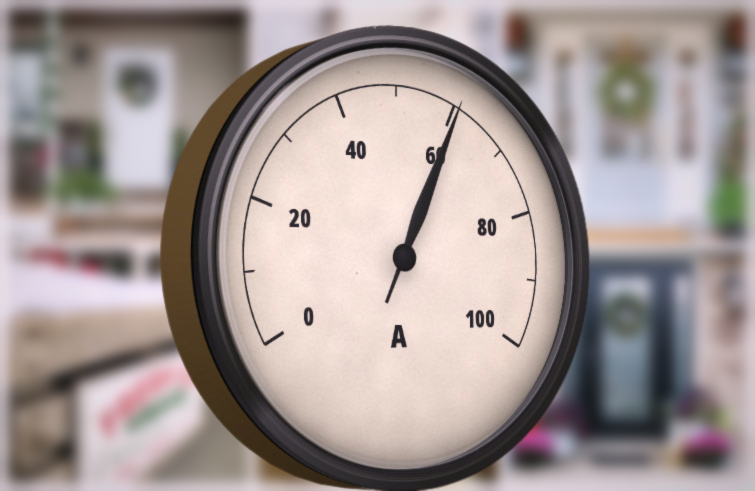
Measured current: 60 A
